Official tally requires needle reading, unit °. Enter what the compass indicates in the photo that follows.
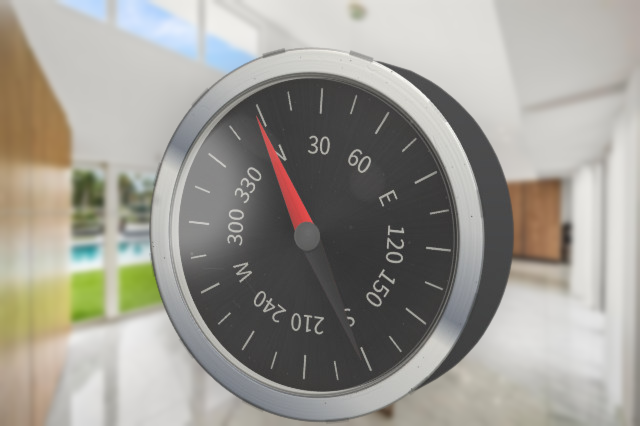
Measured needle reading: 0 °
